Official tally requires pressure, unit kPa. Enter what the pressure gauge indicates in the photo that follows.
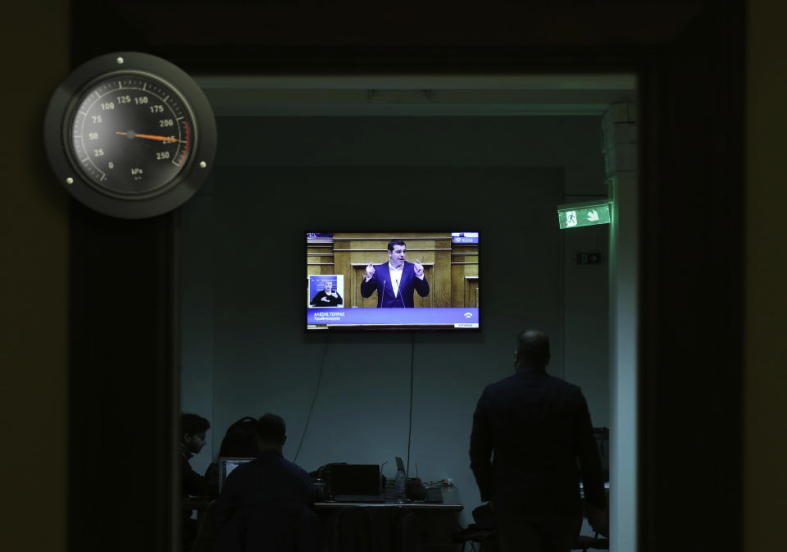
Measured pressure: 225 kPa
